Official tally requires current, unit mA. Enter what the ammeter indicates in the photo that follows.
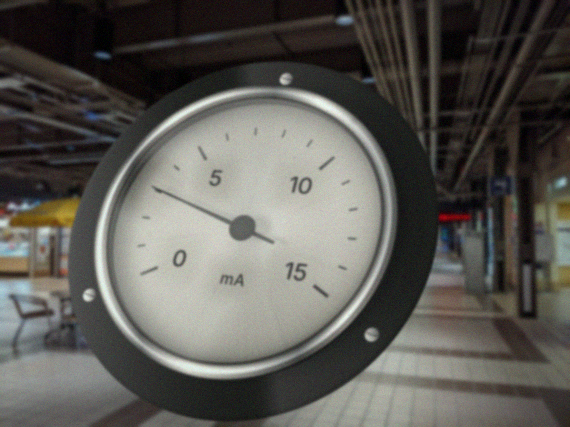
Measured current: 3 mA
